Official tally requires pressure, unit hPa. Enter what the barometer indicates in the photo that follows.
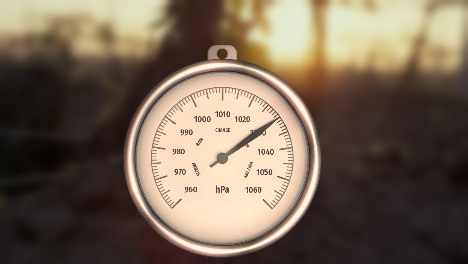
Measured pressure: 1030 hPa
